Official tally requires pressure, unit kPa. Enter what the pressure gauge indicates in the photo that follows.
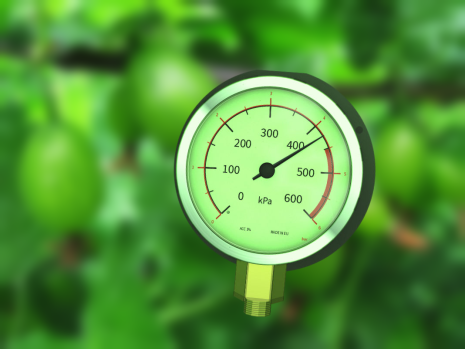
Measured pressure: 425 kPa
